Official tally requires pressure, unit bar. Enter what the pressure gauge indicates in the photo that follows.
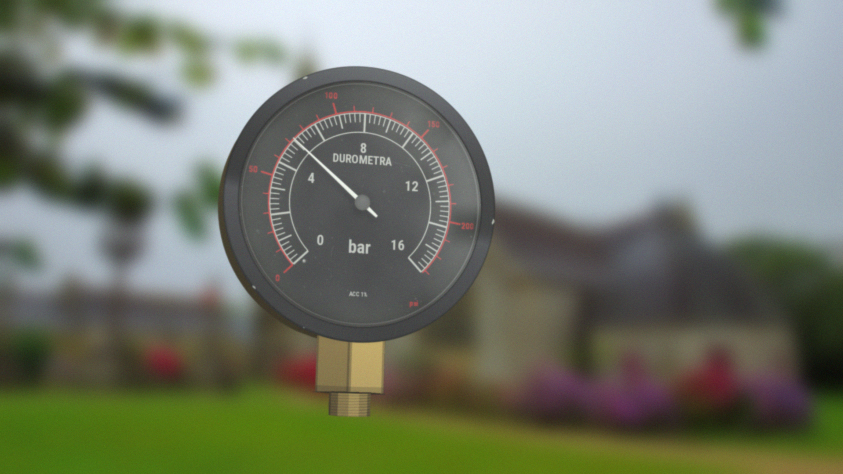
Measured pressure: 5 bar
